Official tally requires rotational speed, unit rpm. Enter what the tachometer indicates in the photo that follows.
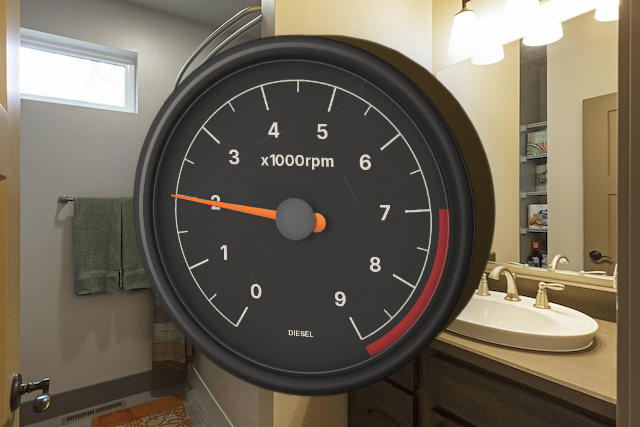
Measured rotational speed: 2000 rpm
